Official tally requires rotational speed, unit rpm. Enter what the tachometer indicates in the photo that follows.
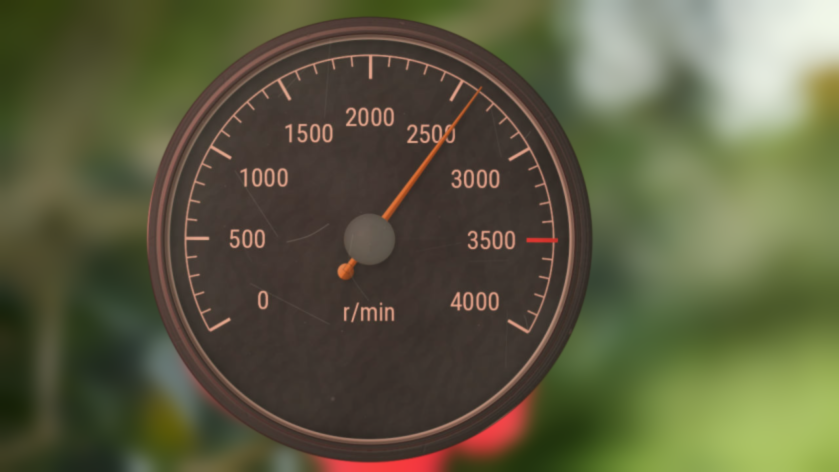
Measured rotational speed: 2600 rpm
